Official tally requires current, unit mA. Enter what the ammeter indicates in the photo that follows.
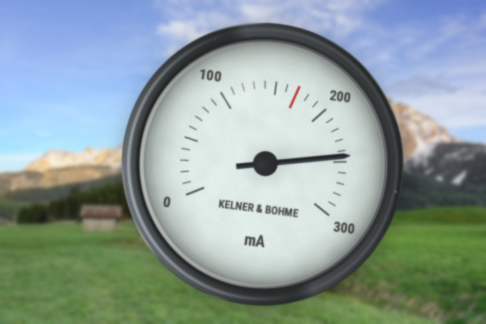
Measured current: 245 mA
